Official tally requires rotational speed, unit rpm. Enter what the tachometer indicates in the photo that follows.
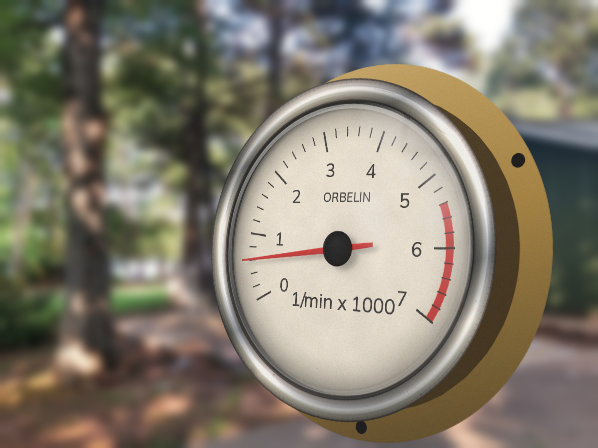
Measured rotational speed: 600 rpm
